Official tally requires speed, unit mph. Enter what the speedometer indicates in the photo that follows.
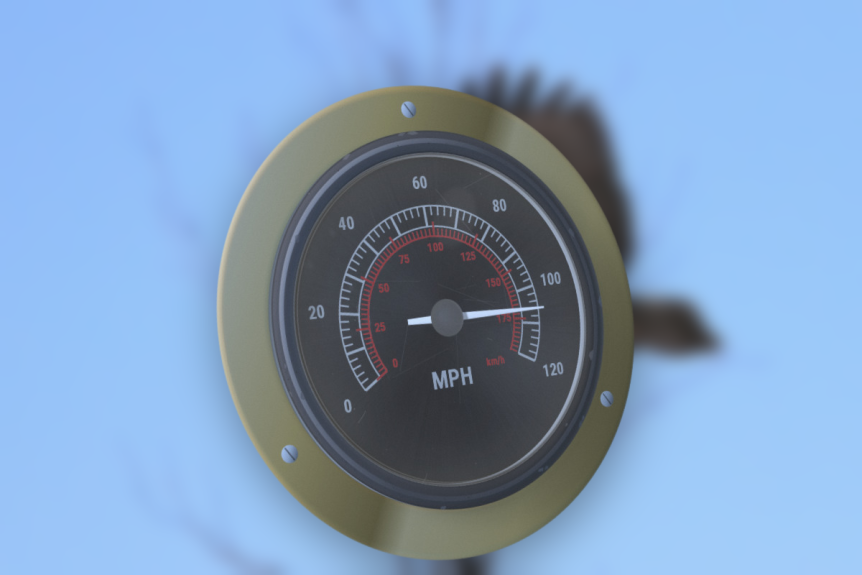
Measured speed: 106 mph
